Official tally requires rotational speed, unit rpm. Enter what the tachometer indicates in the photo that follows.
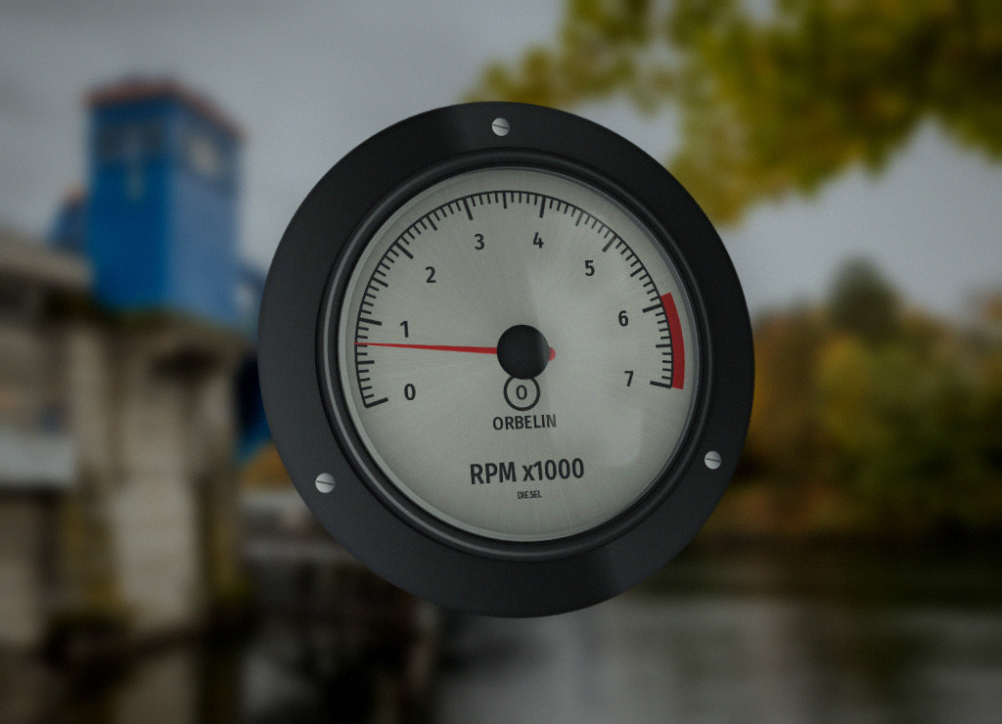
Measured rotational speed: 700 rpm
